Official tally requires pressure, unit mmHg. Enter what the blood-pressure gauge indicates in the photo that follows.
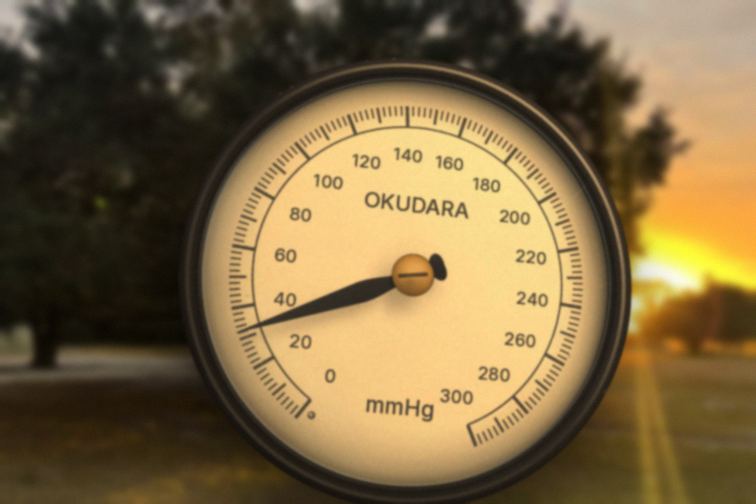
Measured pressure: 32 mmHg
